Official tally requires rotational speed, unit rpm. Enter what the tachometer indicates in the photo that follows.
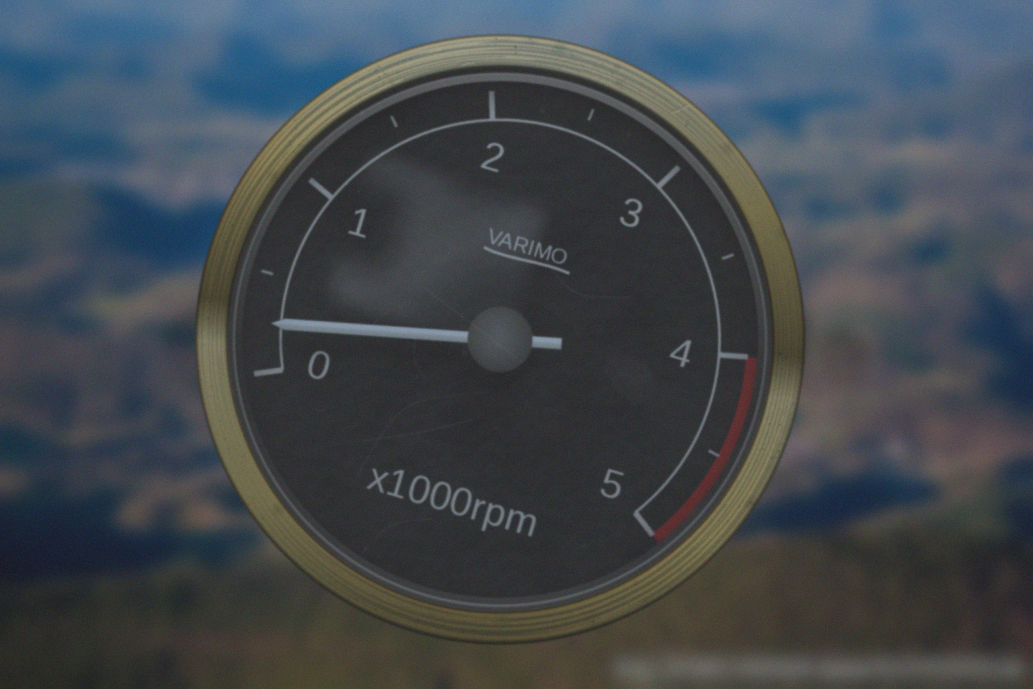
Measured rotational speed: 250 rpm
